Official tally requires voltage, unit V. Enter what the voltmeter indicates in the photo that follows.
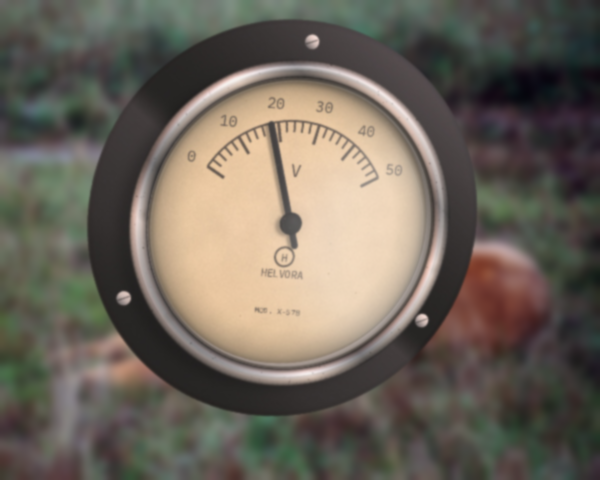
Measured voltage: 18 V
